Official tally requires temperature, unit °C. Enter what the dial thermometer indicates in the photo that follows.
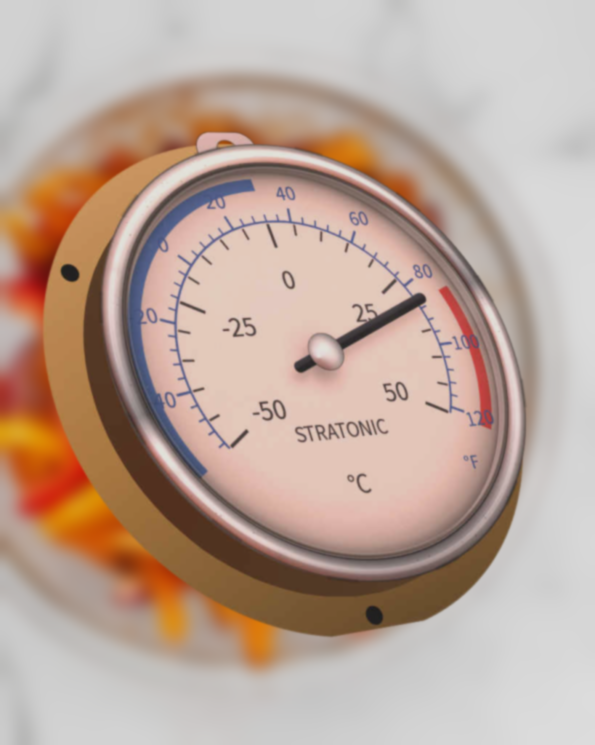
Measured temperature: 30 °C
